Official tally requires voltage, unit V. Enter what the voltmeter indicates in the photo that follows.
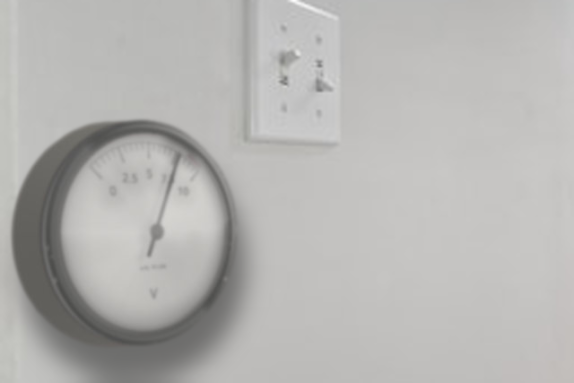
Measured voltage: 7.5 V
